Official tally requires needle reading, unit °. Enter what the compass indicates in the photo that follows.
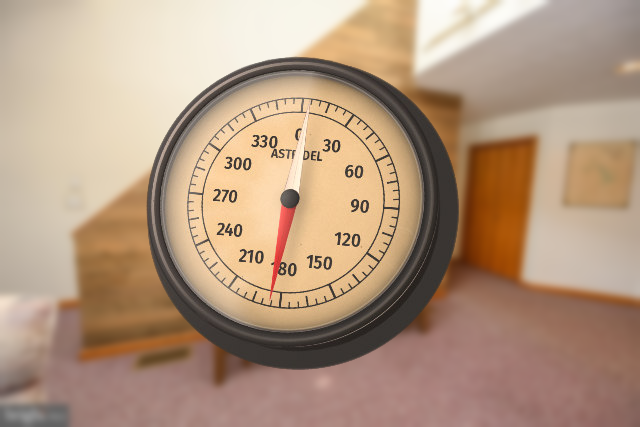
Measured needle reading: 185 °
